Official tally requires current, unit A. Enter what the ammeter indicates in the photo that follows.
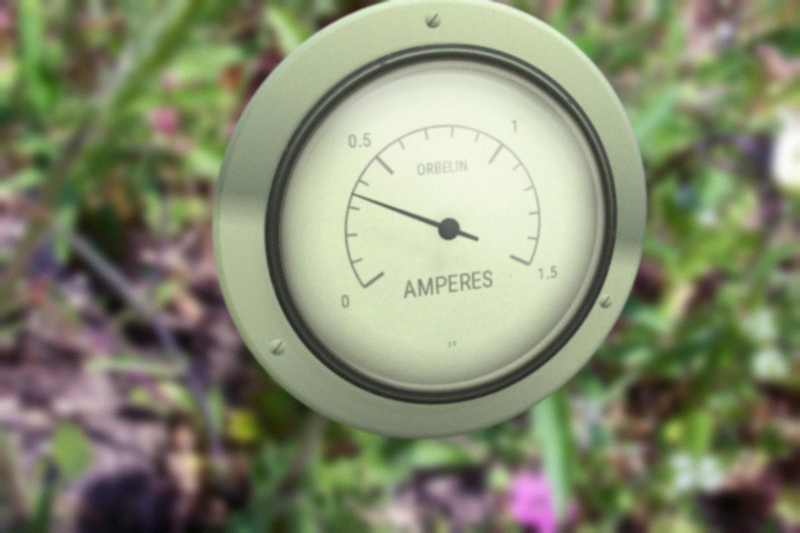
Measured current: 0.35 A
